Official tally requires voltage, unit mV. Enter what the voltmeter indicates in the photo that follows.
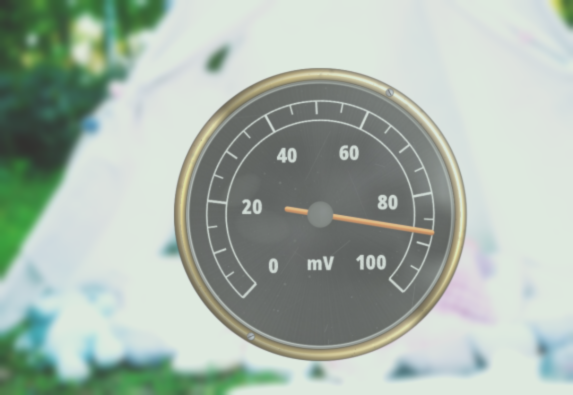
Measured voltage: 87.5 mV
